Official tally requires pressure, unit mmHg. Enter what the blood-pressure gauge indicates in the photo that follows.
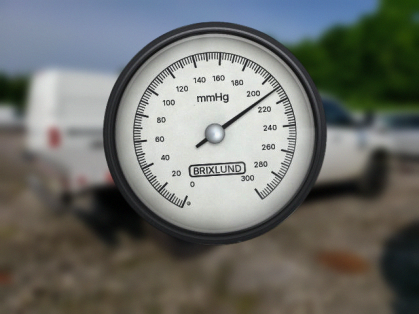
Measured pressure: 210 mmHg
